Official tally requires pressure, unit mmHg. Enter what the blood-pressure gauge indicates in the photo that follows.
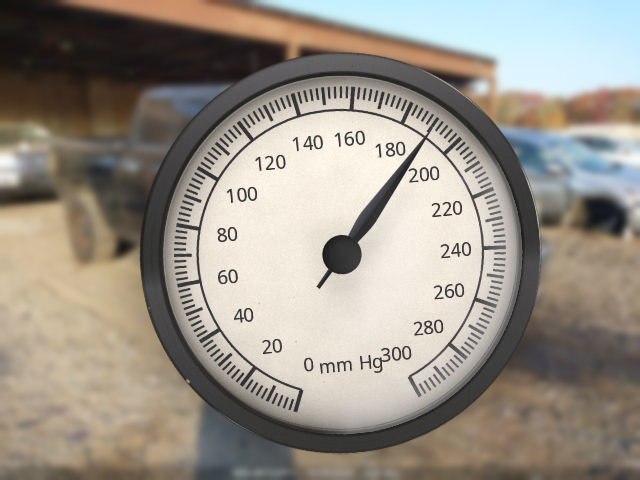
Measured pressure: 190 mmHg
